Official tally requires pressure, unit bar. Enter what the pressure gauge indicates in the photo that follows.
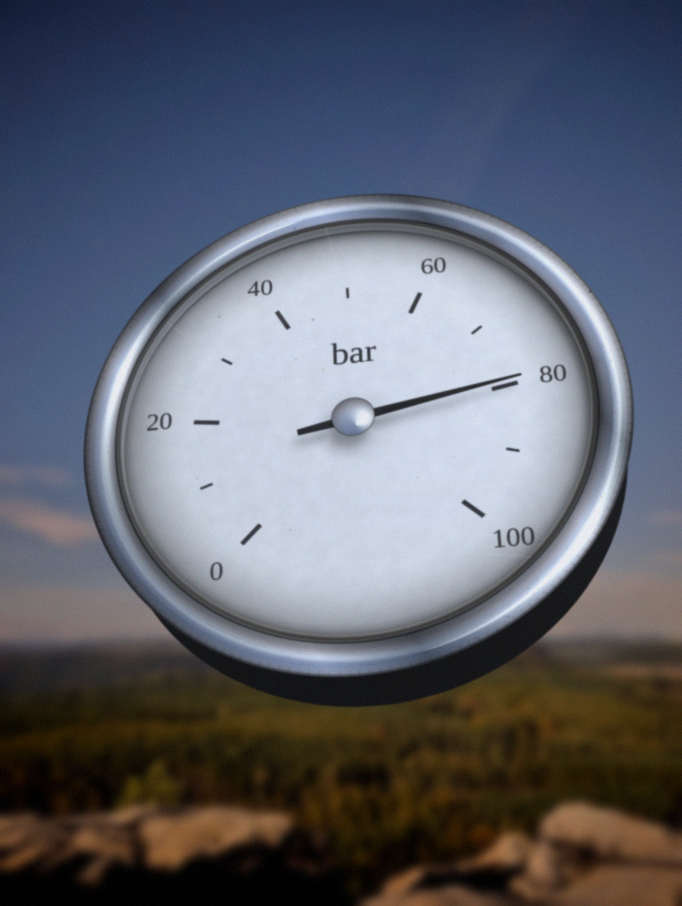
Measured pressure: 80 bar
